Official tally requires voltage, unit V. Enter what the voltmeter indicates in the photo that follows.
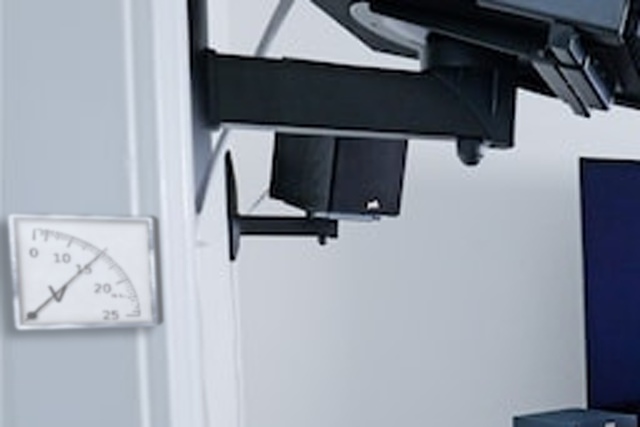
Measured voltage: 15 V
